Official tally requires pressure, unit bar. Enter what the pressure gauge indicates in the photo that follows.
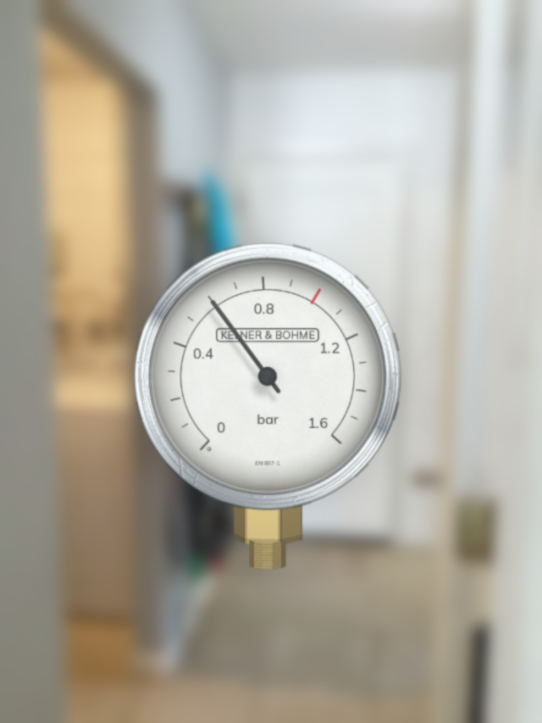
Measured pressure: 0.6 bar
